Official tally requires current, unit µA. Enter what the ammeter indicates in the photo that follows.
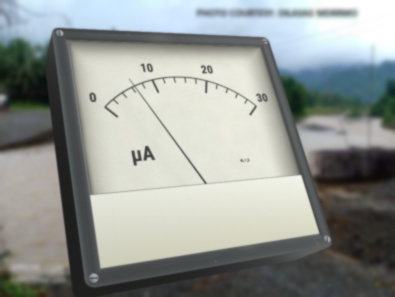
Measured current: 6 µA
